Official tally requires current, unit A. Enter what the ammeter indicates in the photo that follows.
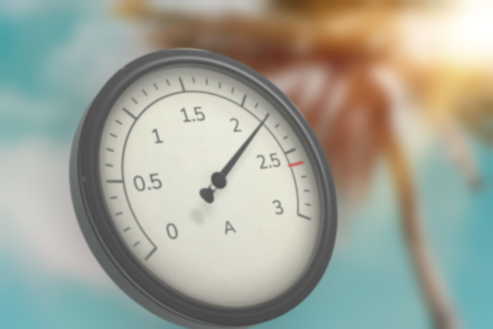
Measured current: 2.2 A
